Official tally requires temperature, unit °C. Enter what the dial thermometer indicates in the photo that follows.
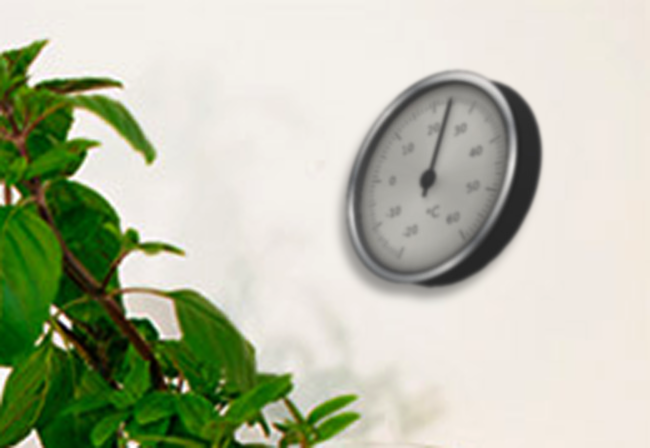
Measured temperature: 25 °C
